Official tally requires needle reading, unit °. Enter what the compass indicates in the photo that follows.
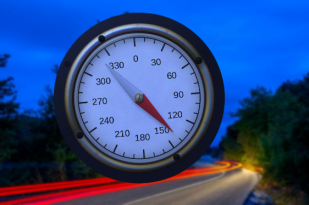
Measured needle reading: 140 °
